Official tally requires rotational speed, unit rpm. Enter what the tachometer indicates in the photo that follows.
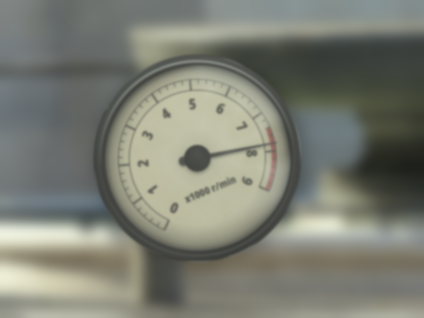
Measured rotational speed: 7800 rpm
